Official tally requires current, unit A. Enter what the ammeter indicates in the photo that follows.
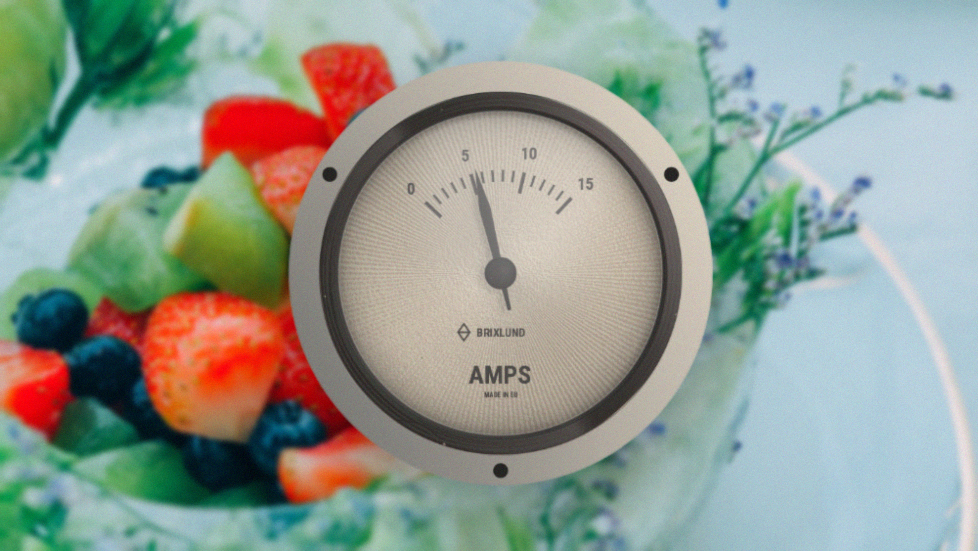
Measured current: 5.5 A
